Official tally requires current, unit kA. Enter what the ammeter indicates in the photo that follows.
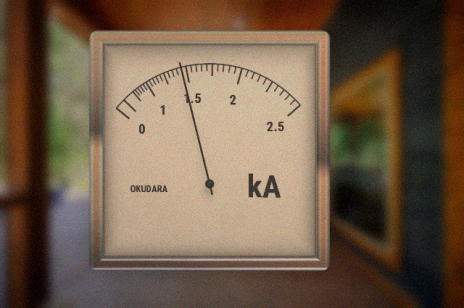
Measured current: 1.45 kA
